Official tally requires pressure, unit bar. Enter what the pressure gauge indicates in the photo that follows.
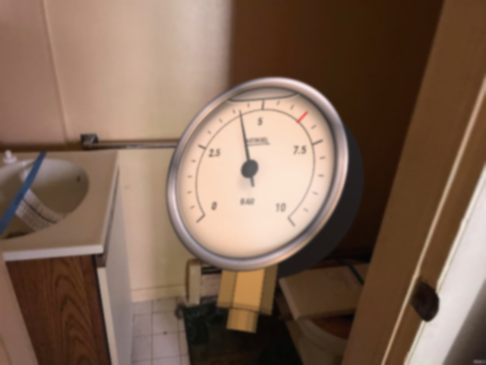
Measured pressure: 4.25 bar
